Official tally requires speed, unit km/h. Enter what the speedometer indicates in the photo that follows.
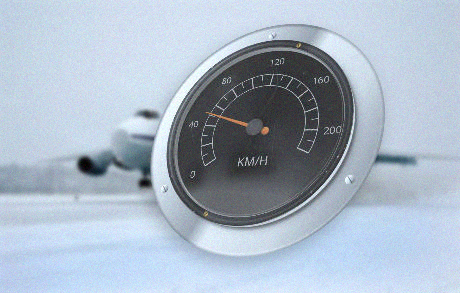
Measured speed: 50 km/h
